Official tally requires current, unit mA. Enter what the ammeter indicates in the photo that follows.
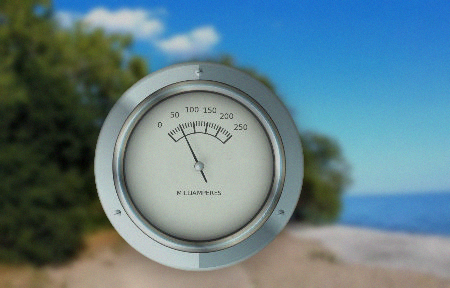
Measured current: 50 mA
